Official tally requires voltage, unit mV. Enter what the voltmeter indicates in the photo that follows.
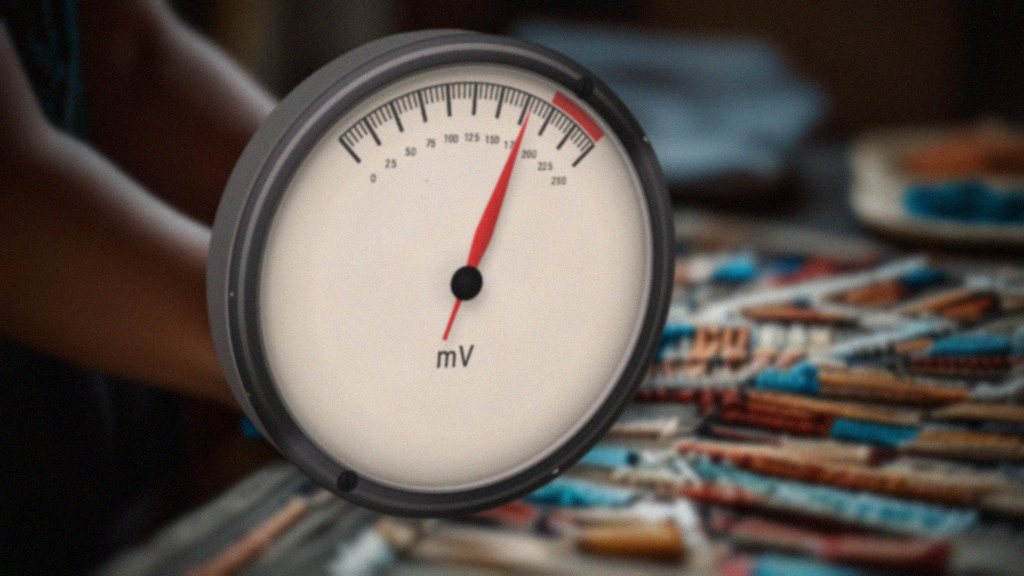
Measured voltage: 175 mV
